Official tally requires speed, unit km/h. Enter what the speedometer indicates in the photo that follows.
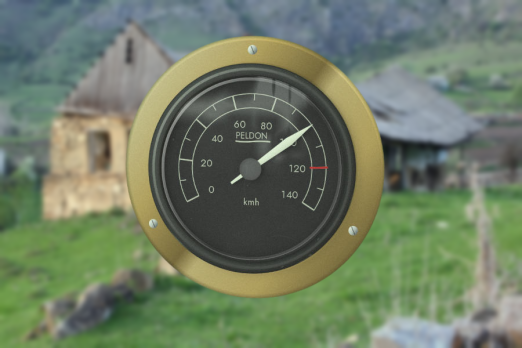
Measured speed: 100 km/h
